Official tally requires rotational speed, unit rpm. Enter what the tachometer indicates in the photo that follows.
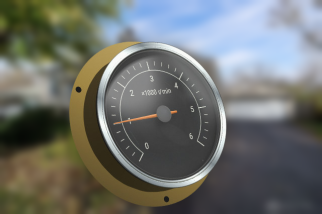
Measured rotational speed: 1000 rpm
